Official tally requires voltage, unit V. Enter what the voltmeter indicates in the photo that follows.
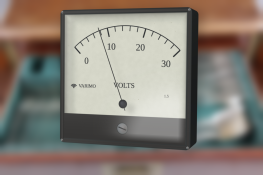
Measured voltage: 8 V
